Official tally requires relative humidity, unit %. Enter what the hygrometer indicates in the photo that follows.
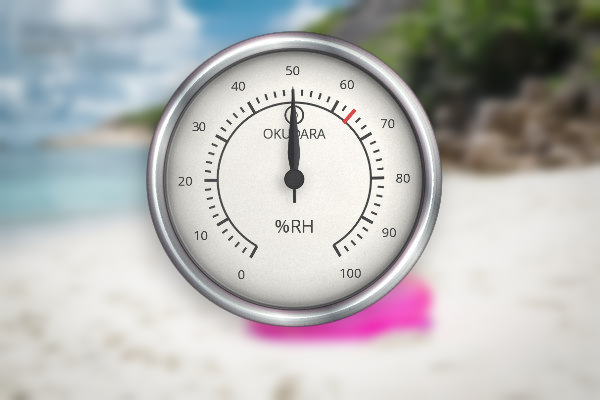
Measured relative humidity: 50 %
